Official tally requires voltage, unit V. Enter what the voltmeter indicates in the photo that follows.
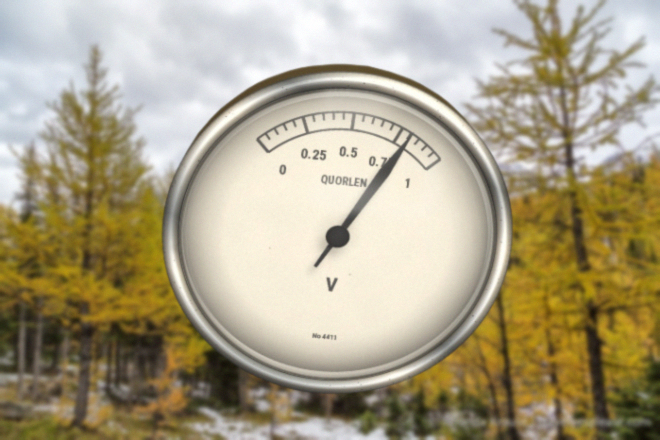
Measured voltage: 0.8 V
